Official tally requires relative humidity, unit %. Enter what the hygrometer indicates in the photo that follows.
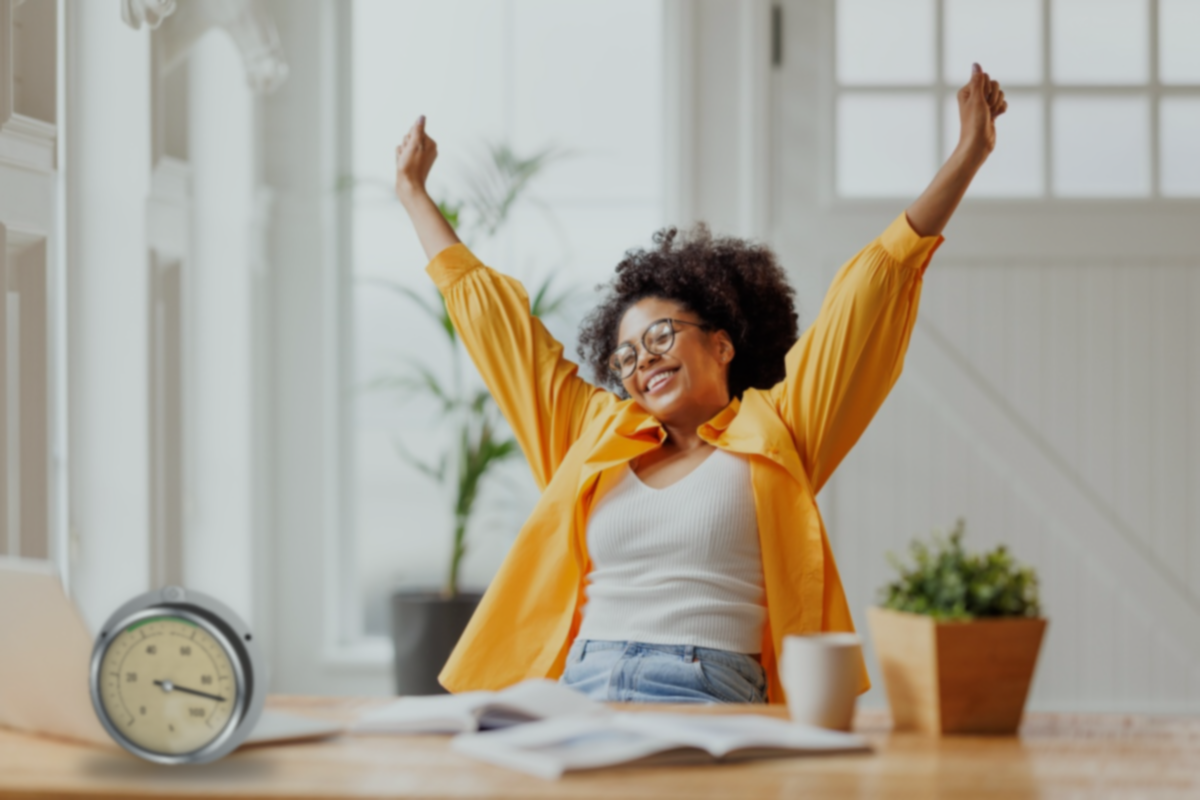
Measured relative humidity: 88 %
